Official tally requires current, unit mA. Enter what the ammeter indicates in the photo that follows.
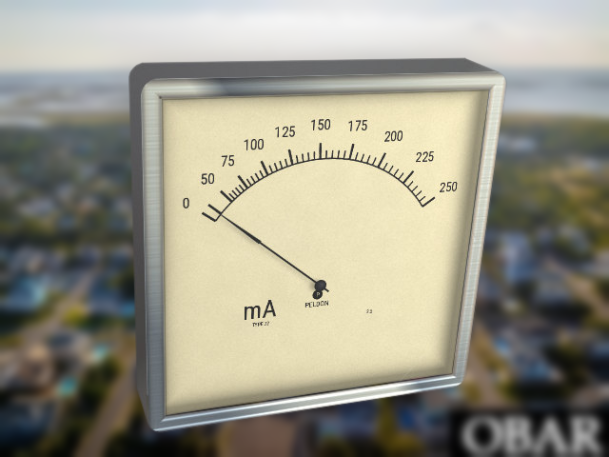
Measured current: 25 mA
